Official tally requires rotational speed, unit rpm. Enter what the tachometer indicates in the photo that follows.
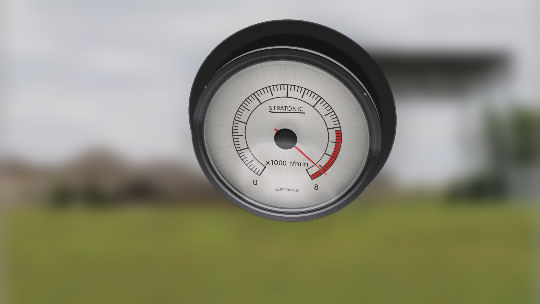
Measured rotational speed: 7500 rpm
